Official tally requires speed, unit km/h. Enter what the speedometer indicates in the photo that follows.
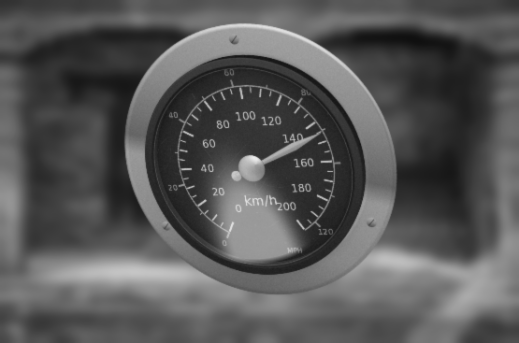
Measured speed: 145 km/h
